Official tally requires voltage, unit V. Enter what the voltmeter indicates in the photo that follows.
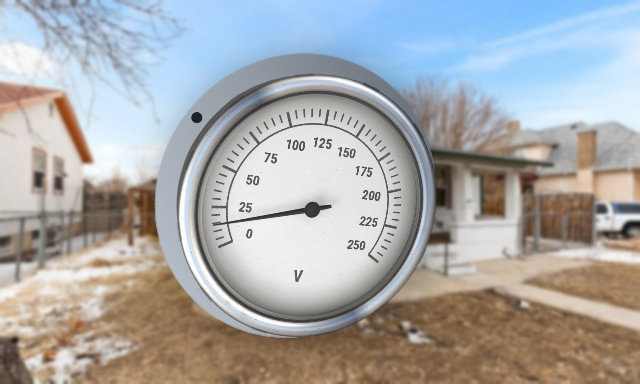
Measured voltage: 15 V
